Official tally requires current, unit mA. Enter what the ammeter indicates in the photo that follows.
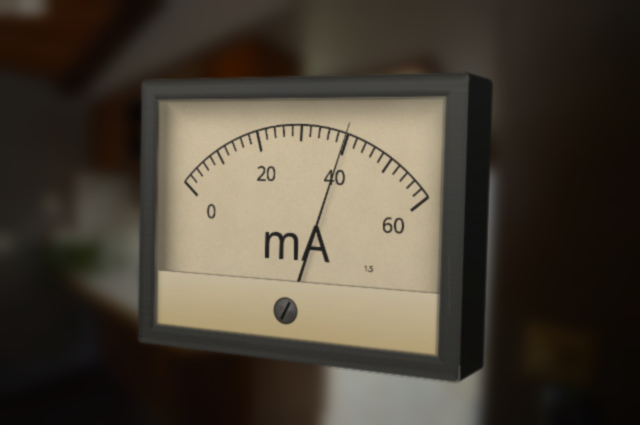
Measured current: 40 mA
